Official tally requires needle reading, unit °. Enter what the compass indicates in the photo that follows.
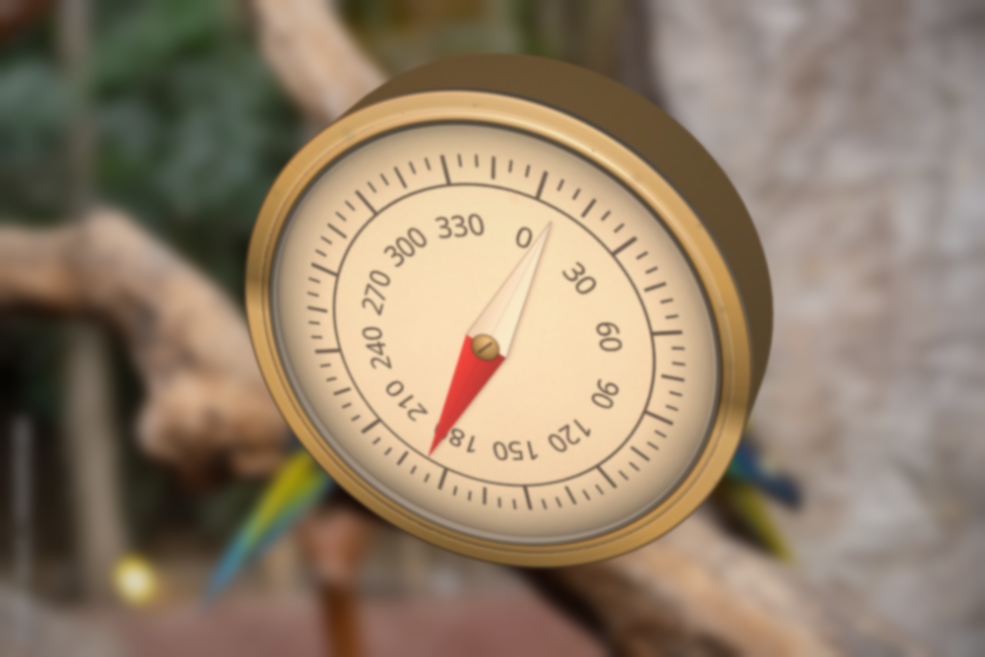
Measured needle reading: 187.5 °
